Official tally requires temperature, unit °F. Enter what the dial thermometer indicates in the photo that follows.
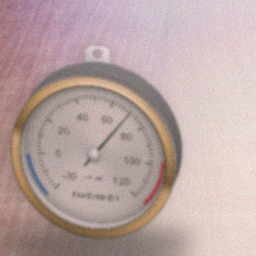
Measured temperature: 70 °F
